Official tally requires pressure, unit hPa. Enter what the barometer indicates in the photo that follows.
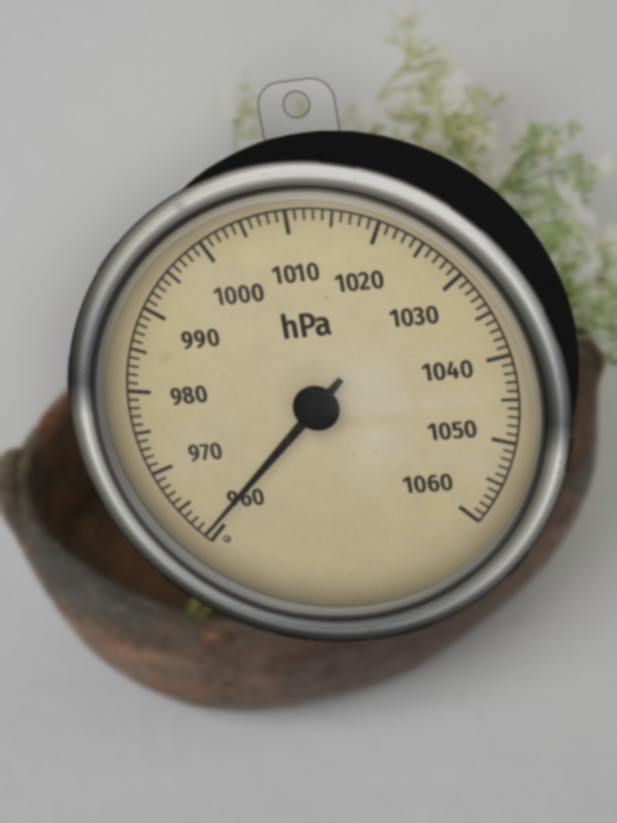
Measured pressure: 961 hPa
